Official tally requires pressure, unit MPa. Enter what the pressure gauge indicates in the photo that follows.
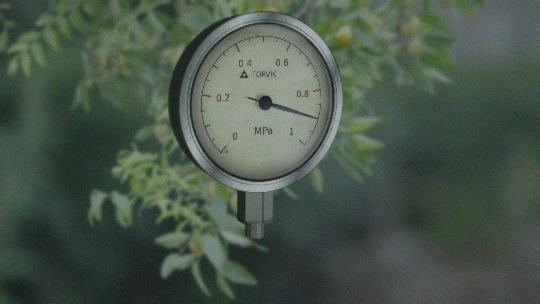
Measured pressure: 0.9 MPa
